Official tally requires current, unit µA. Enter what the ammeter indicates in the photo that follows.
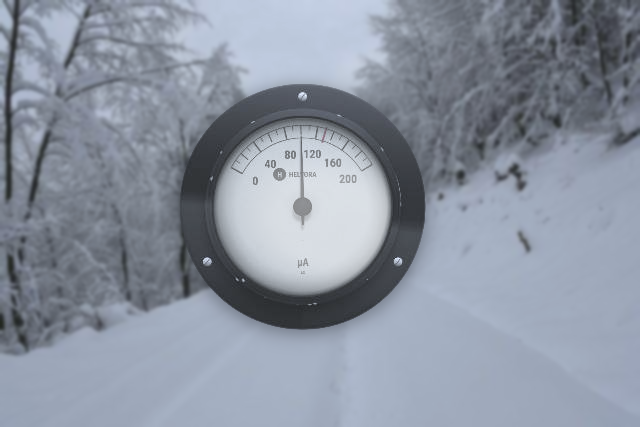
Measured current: 100 µA
